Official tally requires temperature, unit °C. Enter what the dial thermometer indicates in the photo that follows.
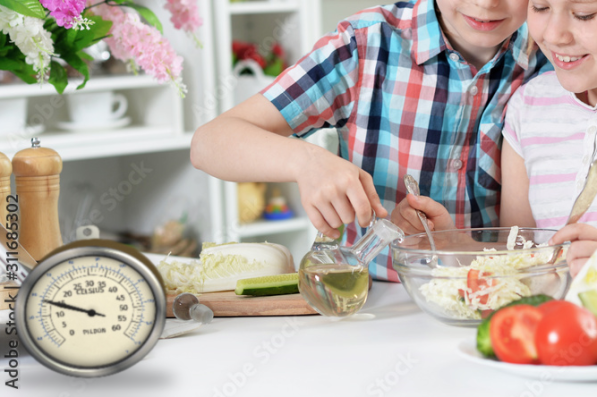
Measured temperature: 15 °C
